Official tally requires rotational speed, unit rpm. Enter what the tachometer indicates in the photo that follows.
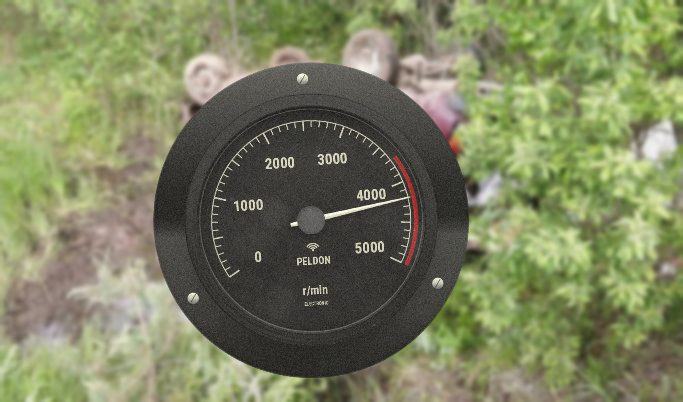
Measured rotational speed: 4200 rpm
